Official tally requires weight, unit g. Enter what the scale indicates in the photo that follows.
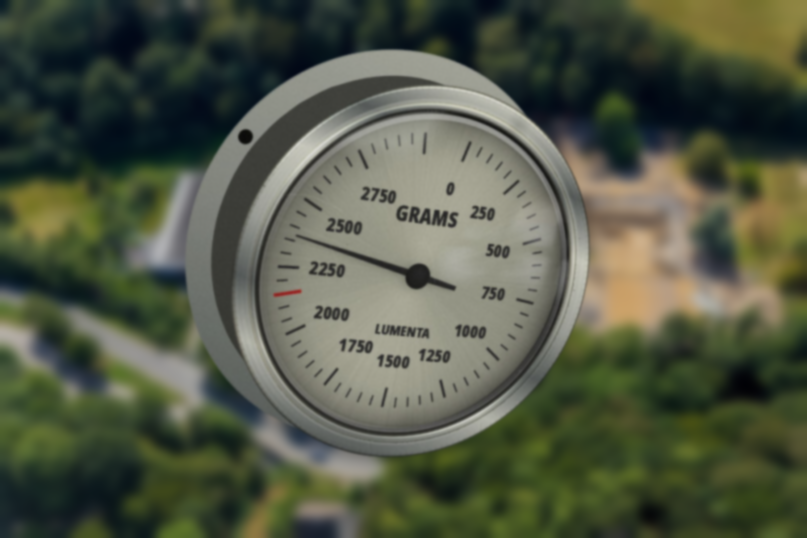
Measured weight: 2375 g
